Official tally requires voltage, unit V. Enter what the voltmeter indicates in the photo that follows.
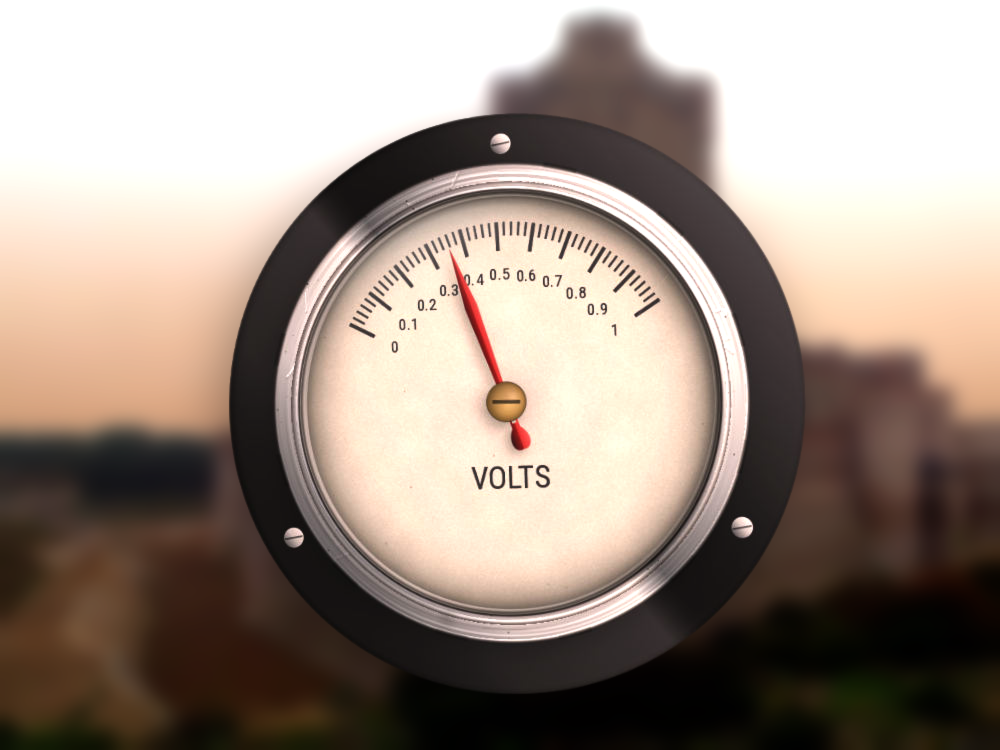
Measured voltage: 0.36 V
